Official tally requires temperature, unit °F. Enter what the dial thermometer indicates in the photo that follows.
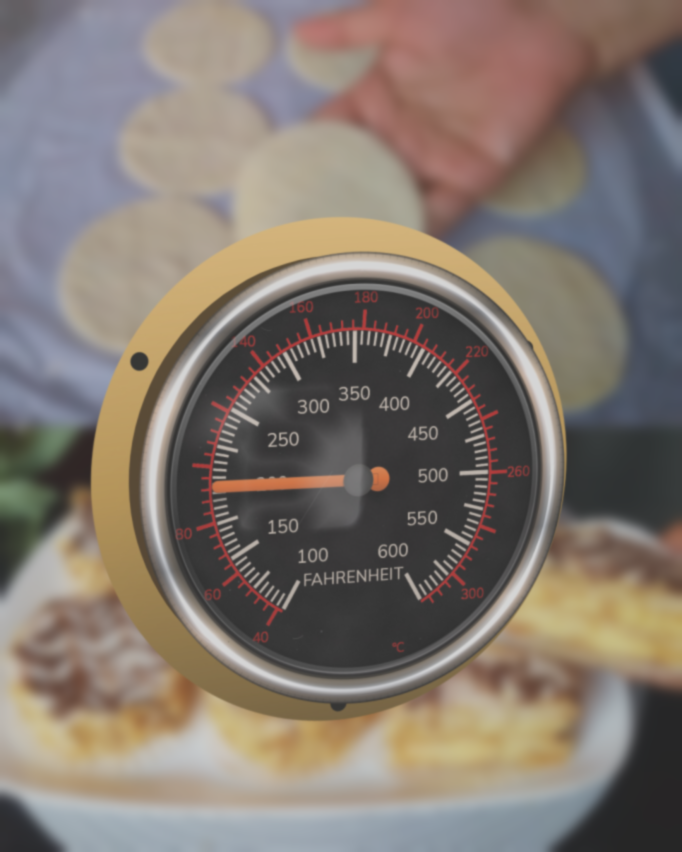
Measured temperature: 200 °F
